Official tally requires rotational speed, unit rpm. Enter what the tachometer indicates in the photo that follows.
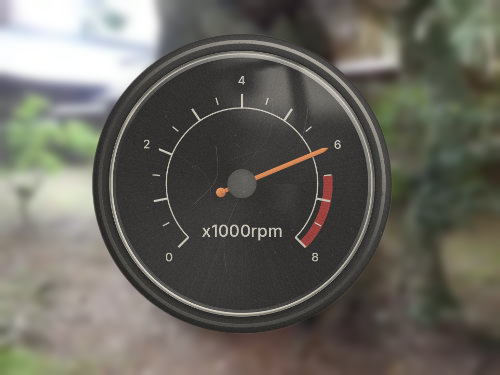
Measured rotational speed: 6000 rpm
